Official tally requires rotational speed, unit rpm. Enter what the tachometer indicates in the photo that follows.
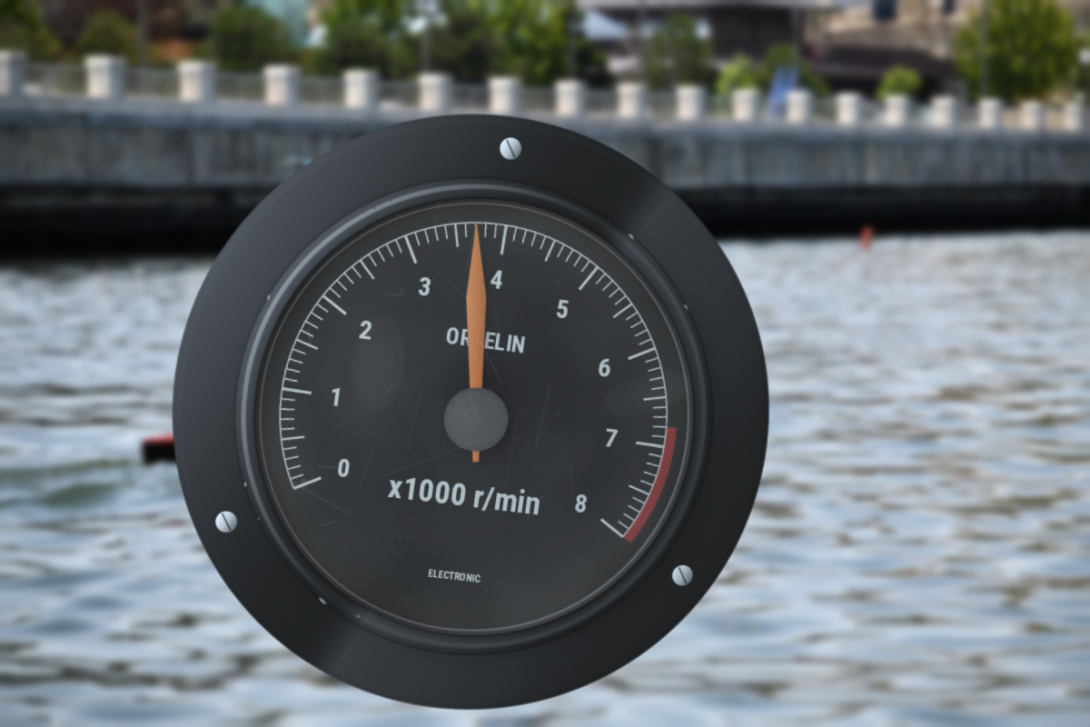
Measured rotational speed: 3700 rpm
